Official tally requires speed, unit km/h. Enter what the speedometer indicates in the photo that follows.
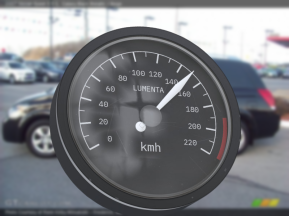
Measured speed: 150 km/h
